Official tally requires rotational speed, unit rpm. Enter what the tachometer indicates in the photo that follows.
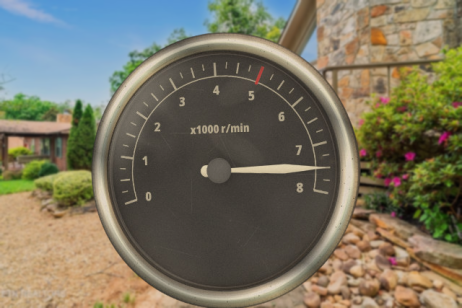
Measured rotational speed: 7500 rpm
